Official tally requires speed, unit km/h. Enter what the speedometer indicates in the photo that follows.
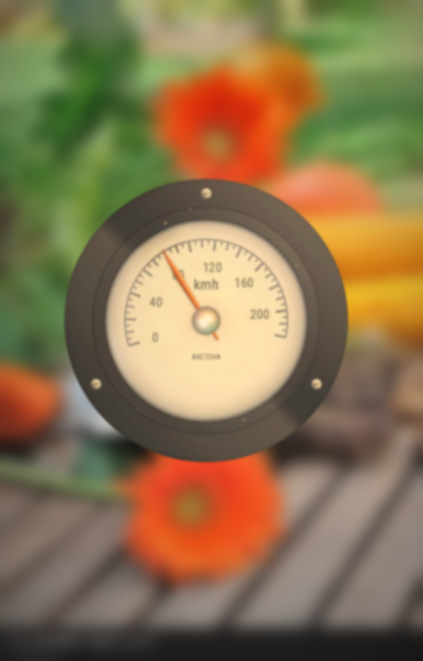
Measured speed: 80 km/h
